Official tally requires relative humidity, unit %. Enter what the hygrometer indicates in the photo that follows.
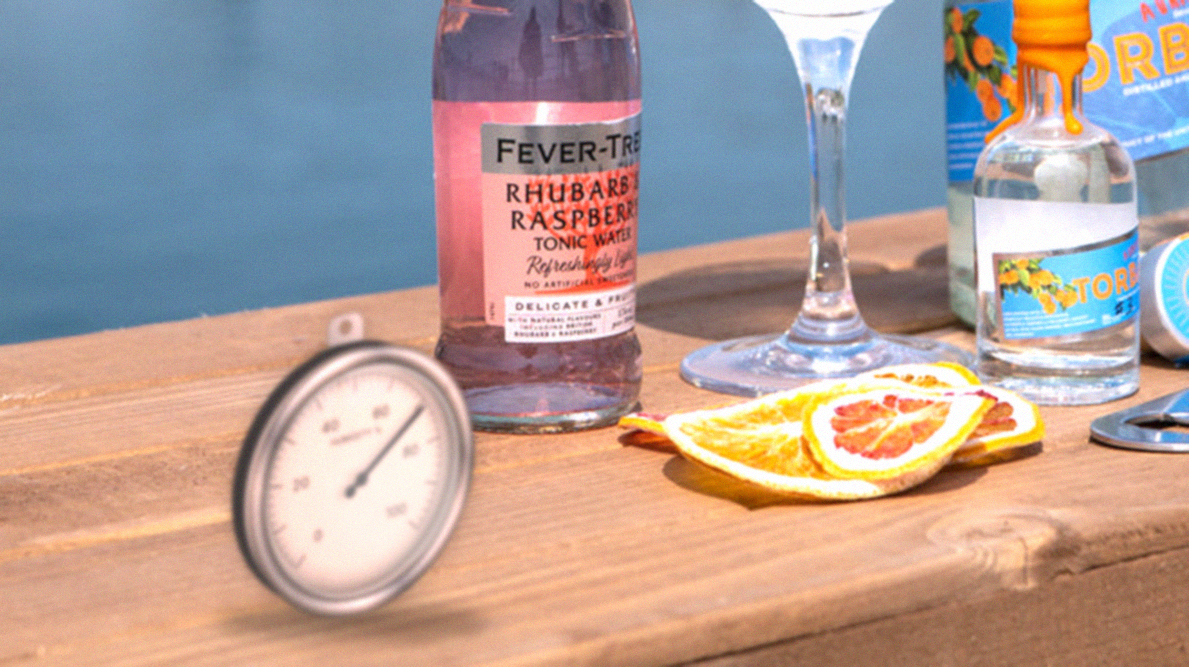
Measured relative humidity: 70 %
